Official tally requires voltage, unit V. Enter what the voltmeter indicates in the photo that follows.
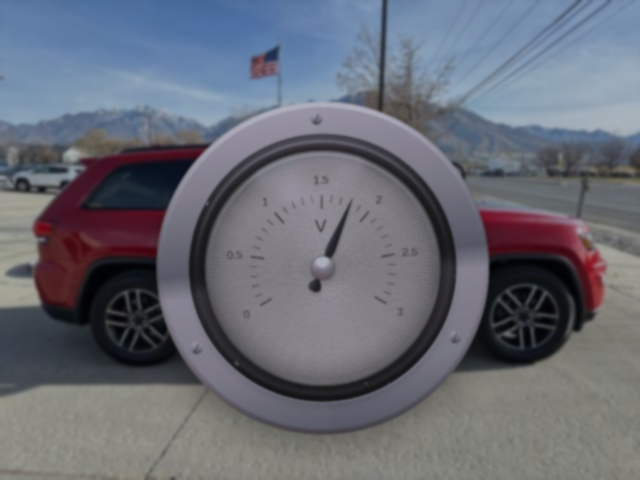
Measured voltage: 1.8 V
